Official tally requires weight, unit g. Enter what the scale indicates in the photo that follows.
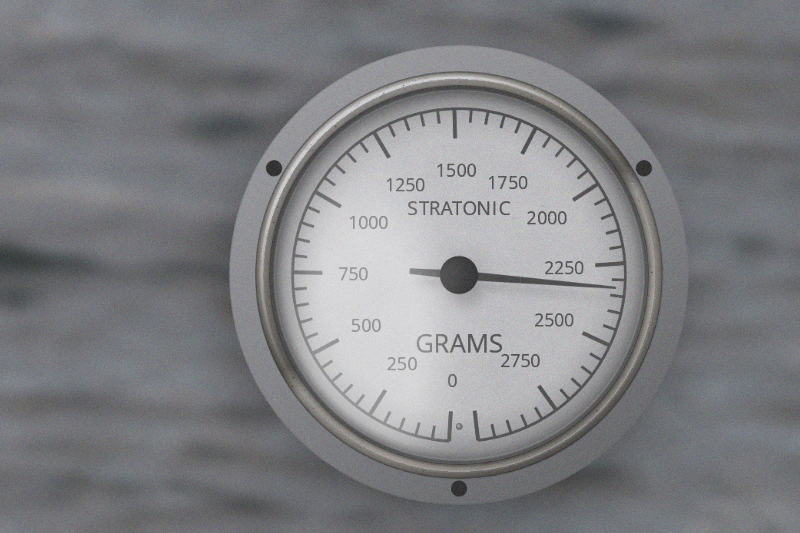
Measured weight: 2325 g
